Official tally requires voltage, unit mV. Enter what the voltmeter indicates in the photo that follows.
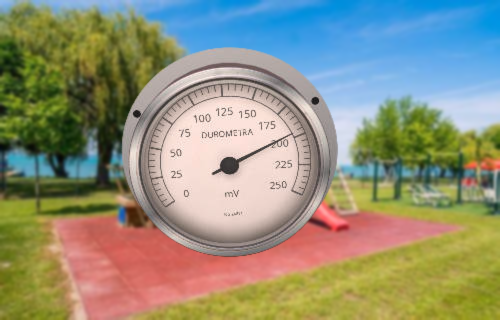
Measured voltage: 195 mV
